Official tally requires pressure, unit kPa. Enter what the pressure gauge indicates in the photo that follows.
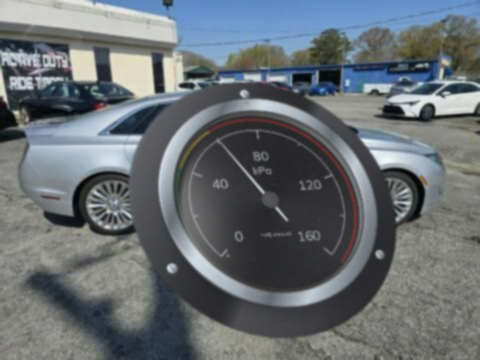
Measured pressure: 60 kPa
